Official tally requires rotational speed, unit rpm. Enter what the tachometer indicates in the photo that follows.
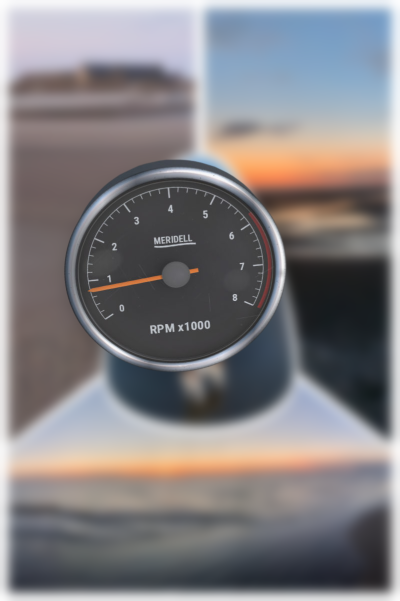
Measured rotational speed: 800 rpm
